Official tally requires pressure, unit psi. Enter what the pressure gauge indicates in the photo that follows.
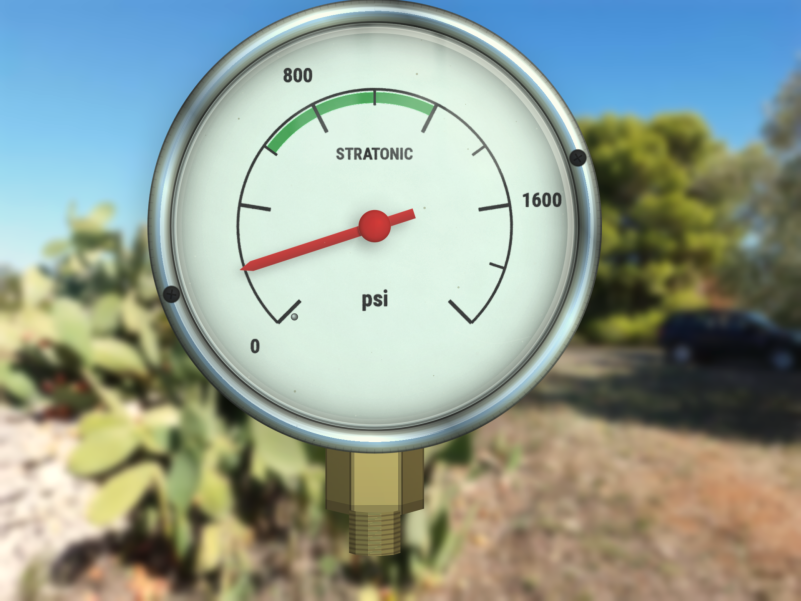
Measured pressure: 200 psi
